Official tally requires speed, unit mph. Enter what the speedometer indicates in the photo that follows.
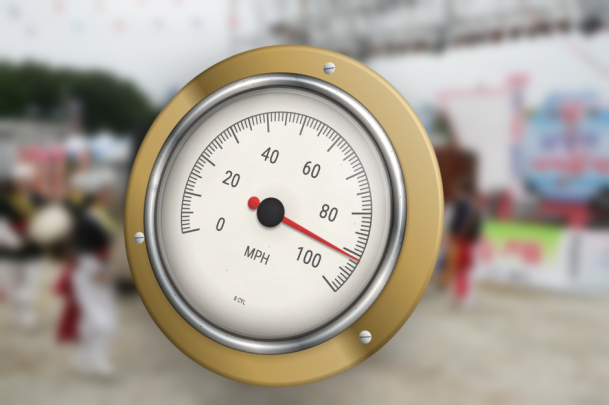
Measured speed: 91 mph
